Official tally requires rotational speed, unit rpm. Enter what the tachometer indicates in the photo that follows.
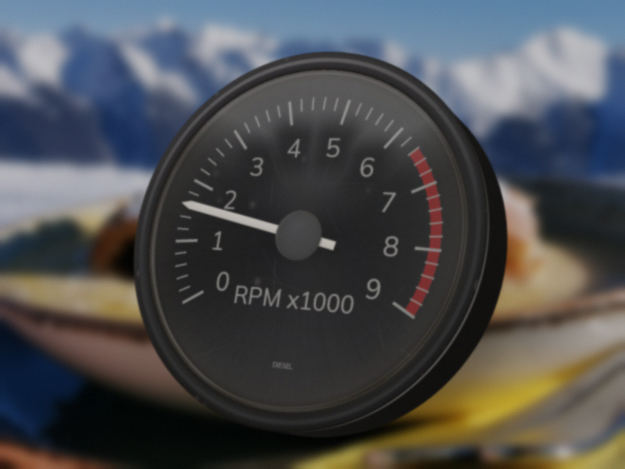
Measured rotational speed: 1600 rpm
